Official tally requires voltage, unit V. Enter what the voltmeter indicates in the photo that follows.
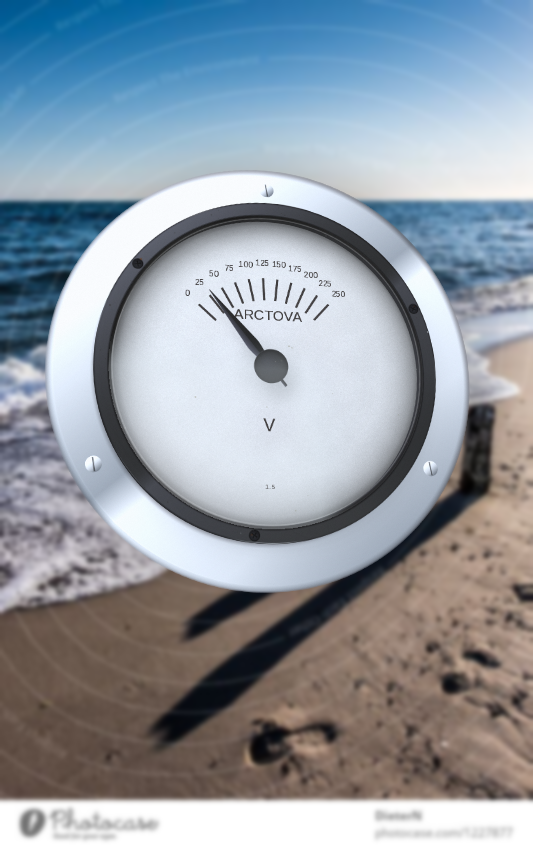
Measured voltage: 25 V
